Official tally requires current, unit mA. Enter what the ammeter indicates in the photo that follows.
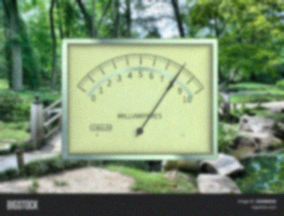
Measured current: 8 mA
